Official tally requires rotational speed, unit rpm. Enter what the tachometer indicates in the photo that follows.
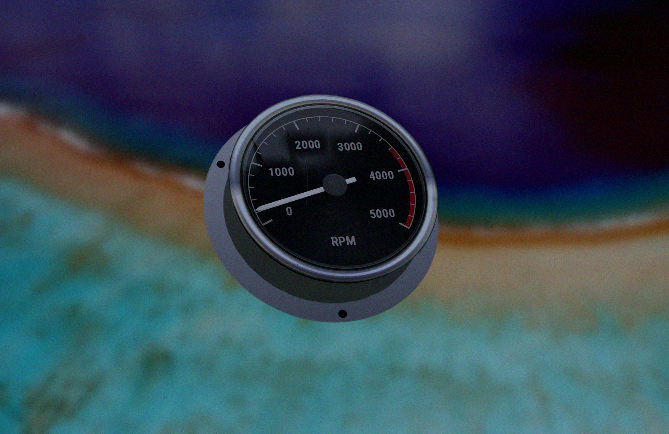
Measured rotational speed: 200 rpm
